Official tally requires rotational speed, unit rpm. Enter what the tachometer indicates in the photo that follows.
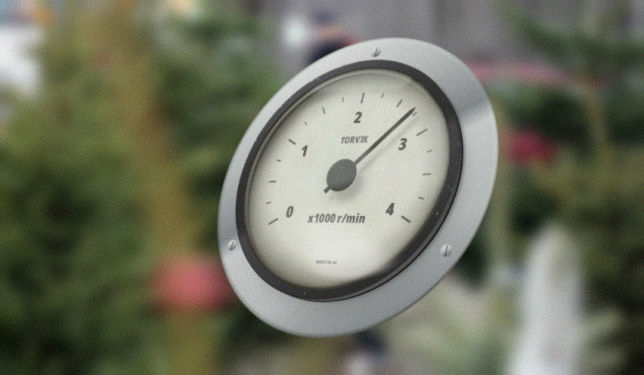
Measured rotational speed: 2750 rpm
